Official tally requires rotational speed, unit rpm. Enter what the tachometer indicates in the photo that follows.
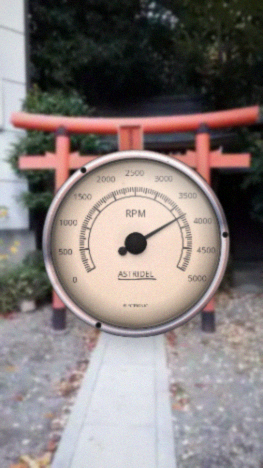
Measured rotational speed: 3750 rpm
